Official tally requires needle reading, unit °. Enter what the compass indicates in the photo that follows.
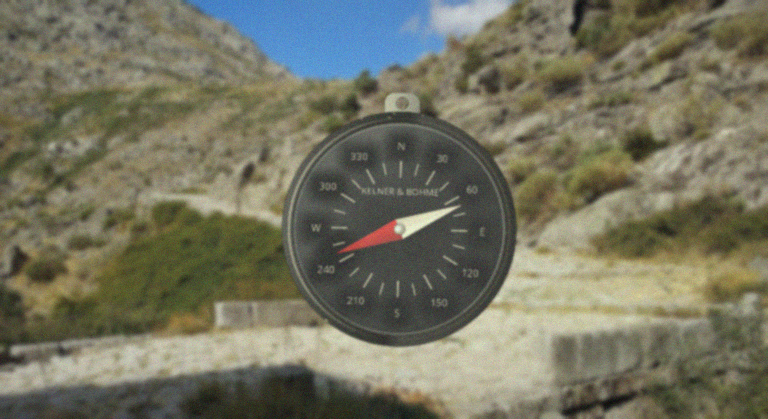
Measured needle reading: 247.5 °
